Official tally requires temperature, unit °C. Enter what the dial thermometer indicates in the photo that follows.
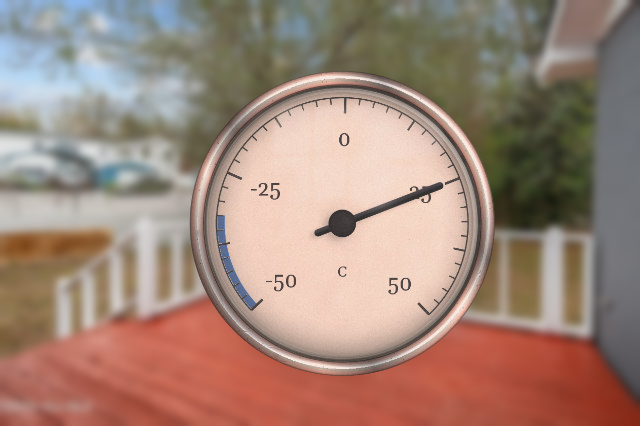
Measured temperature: 25 °C
